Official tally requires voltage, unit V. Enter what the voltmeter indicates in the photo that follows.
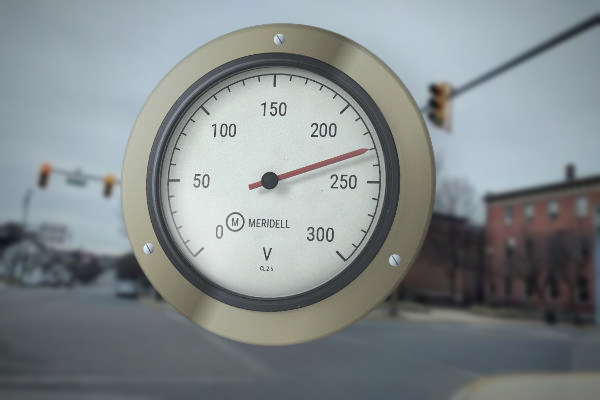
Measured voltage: 230 V
